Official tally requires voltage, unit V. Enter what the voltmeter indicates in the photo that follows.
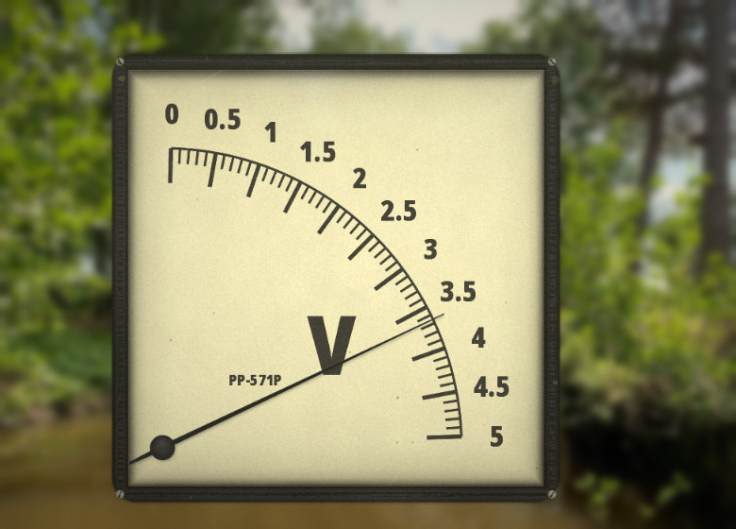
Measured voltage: 3.65 V
